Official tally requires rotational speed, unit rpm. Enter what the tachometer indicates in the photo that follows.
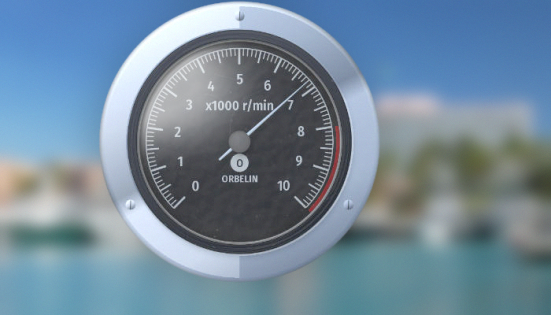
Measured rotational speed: 6800 rpm
